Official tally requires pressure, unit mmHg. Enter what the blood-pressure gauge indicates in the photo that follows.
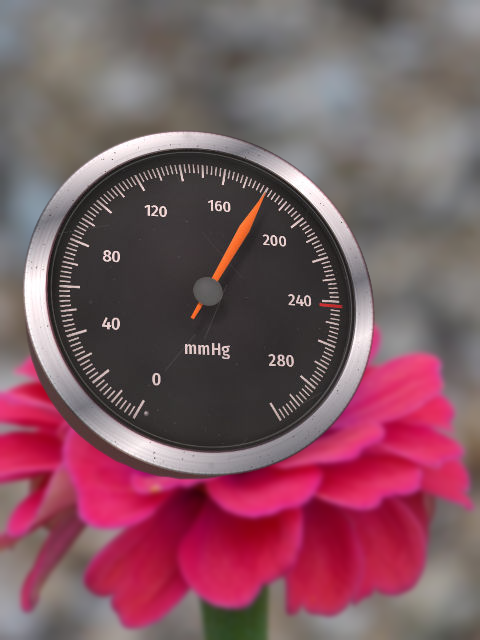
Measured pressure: 180 mmHg
